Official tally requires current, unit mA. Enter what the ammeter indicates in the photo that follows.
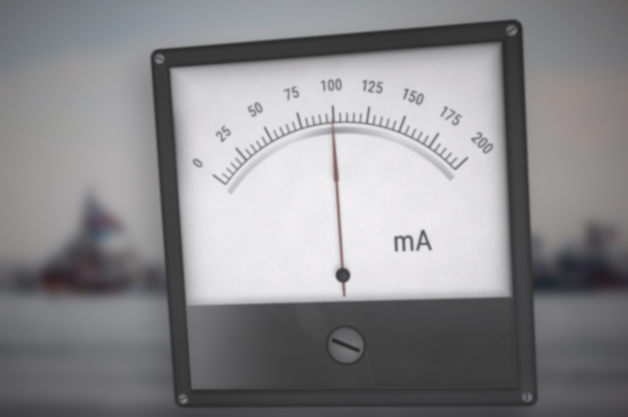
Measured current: 100 mA
